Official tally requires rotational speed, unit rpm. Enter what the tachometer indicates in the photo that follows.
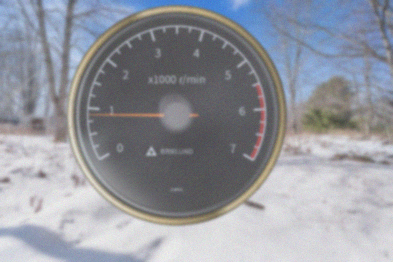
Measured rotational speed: 875 rpm
